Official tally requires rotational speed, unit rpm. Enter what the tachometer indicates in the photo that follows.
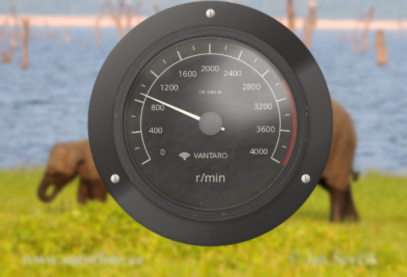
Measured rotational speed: 900 rpm
